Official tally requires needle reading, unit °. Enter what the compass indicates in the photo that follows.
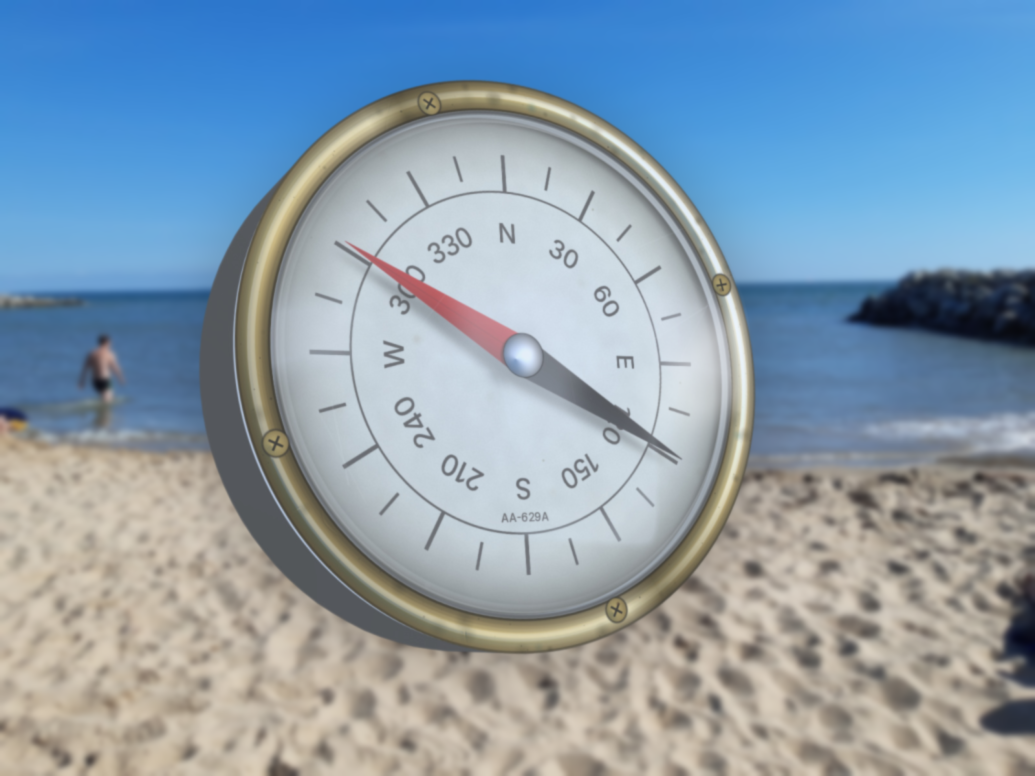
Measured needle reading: 300 °
